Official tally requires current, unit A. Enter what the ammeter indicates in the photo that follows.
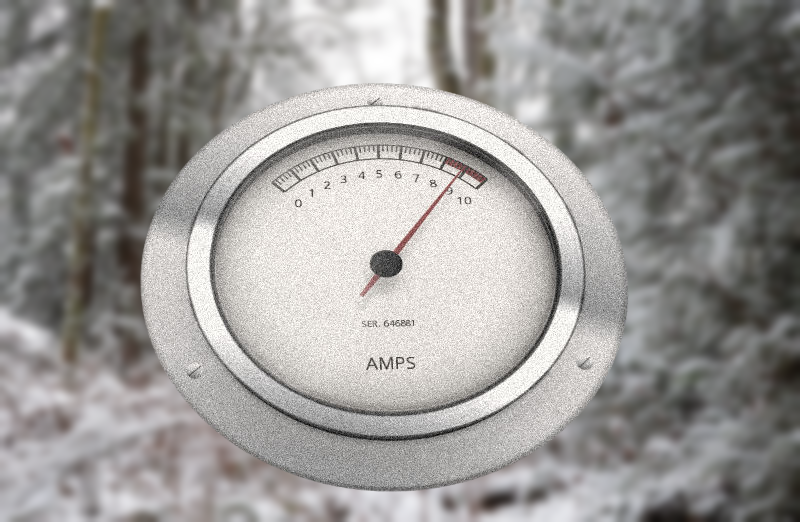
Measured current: 9 A
